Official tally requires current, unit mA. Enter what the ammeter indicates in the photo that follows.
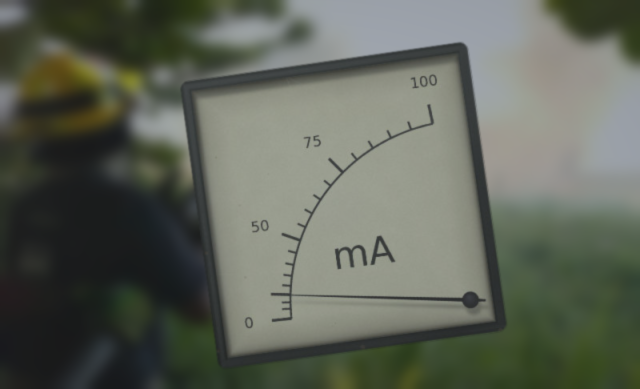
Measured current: 25 mA
